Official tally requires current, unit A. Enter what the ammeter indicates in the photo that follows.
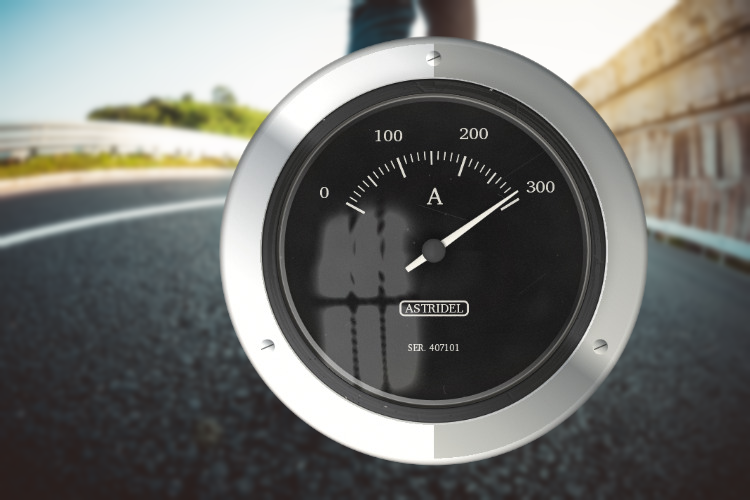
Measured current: 290 A
